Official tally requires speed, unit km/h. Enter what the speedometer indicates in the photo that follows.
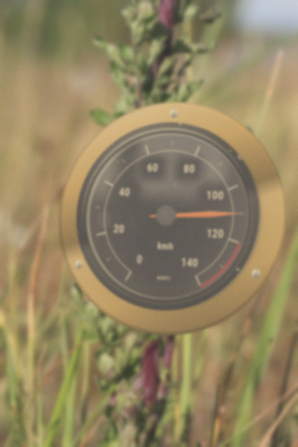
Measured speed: 110 km/h
